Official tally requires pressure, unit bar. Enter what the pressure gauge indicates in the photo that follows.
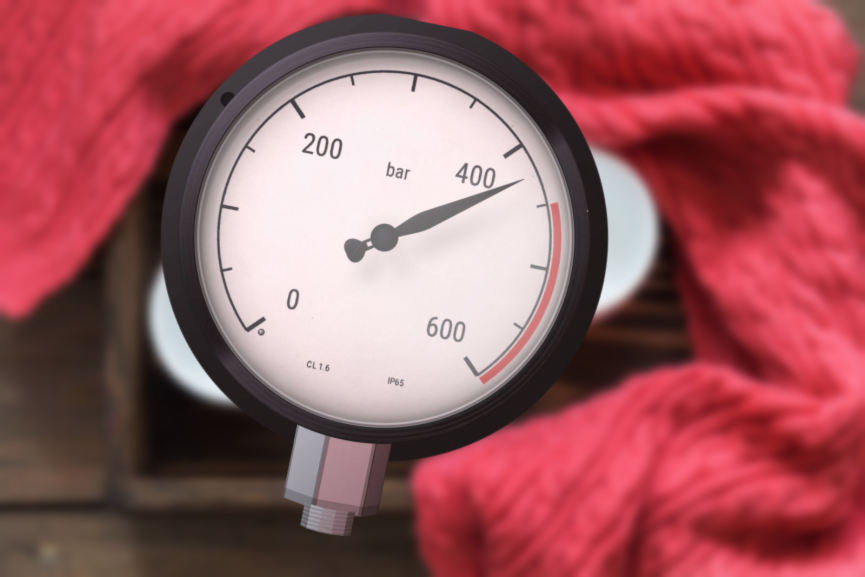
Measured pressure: 425 bar
